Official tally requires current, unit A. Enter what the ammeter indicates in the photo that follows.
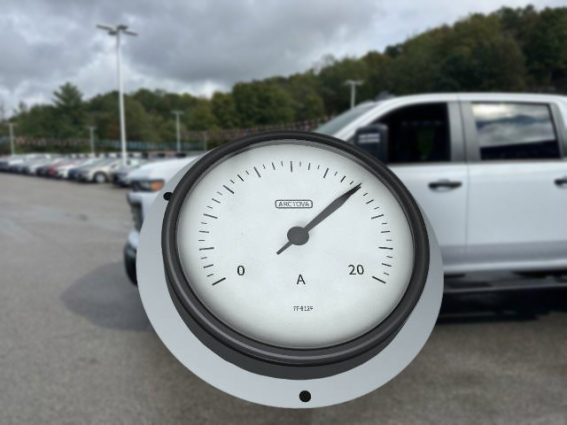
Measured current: 14 A
